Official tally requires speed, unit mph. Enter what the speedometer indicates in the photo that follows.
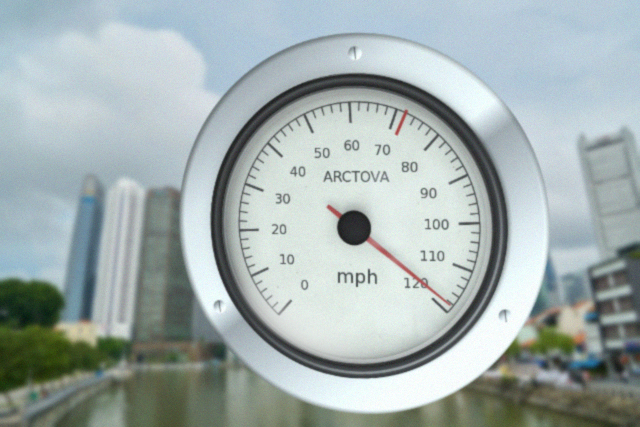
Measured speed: 118 mph
